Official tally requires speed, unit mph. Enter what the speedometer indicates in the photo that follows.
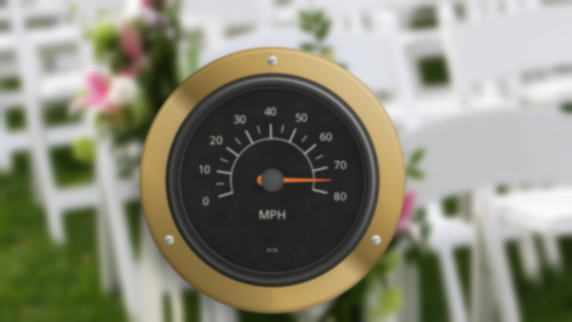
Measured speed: 75 mph
